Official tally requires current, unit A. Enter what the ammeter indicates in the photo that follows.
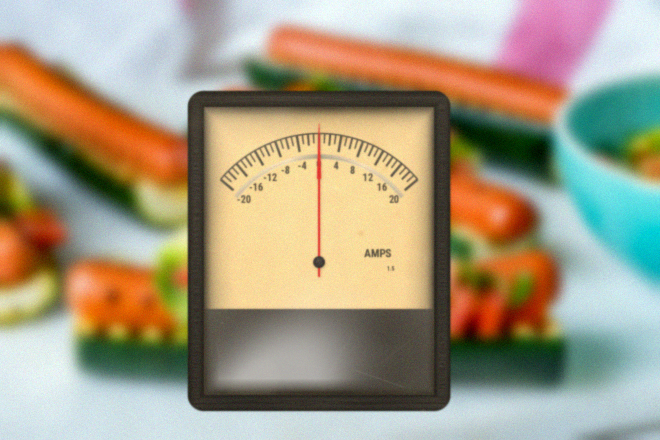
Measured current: 0 A
